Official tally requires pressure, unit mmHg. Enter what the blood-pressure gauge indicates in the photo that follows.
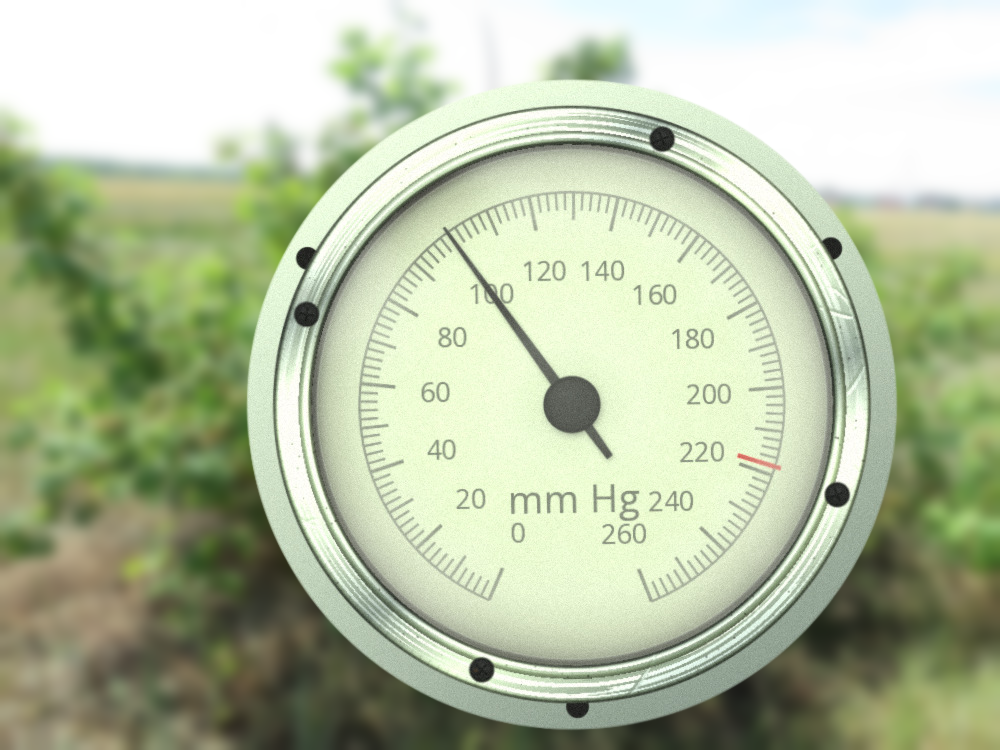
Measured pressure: 100 mmHg
